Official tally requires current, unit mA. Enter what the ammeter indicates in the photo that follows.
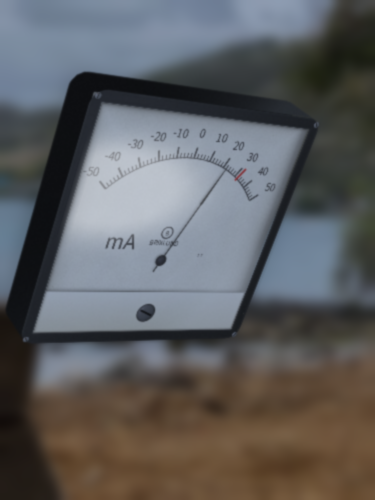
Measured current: 20 mA
